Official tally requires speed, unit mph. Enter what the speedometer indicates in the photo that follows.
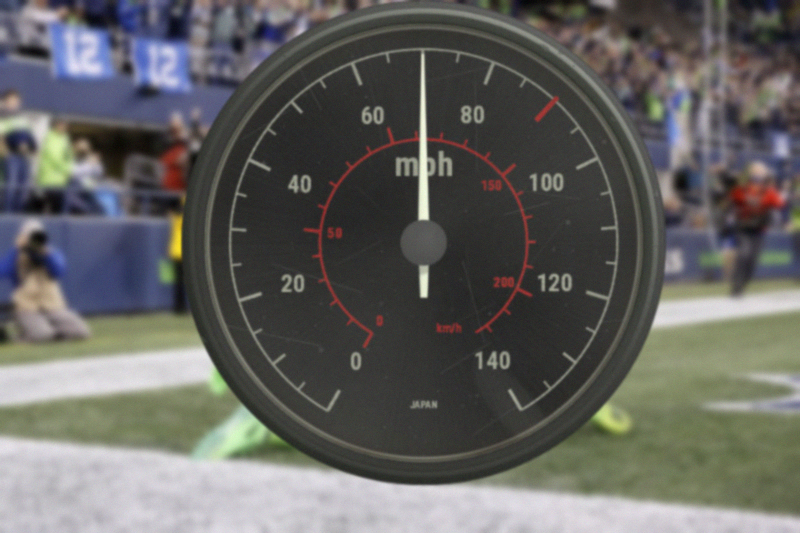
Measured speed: 70 mph
